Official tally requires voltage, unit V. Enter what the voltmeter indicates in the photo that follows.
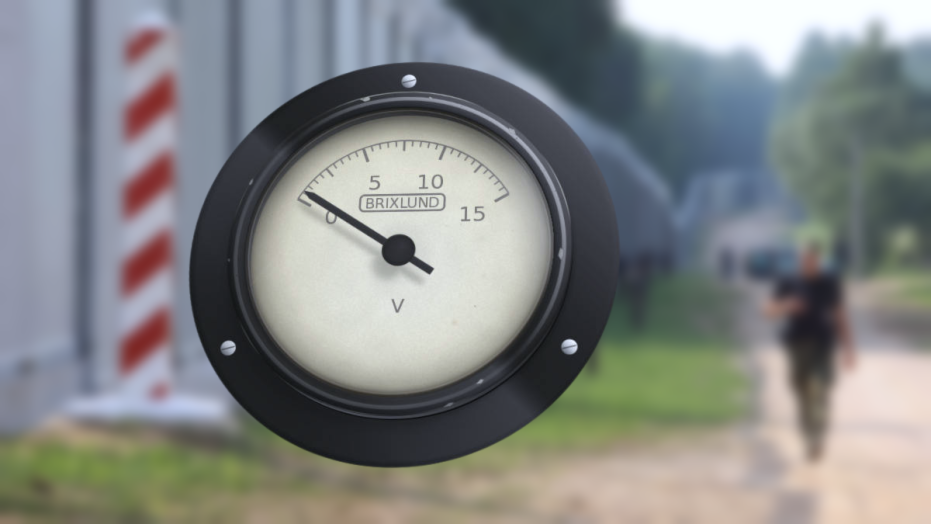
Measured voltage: 0.5 V
